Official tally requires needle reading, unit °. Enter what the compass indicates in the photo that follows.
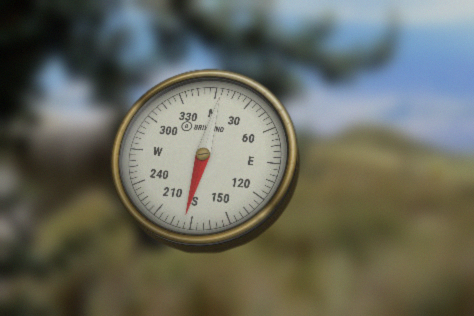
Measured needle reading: 185 °
